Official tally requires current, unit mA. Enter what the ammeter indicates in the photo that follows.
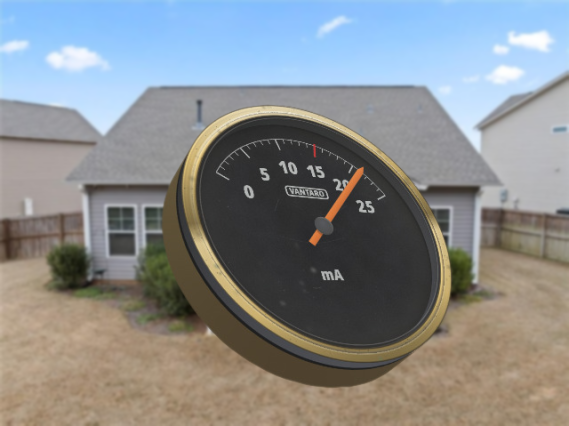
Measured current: 21 mA
